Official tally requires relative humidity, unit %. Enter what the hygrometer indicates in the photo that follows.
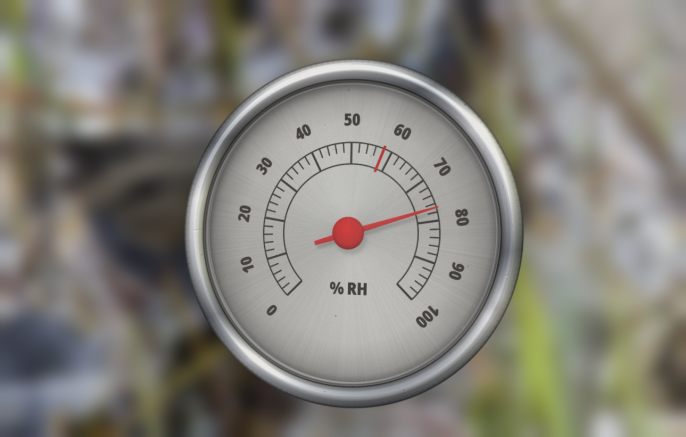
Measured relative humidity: 77 %
